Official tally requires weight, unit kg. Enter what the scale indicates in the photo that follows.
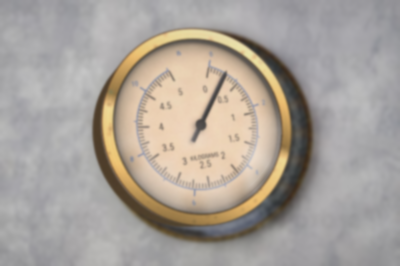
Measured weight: 0.25 kg
